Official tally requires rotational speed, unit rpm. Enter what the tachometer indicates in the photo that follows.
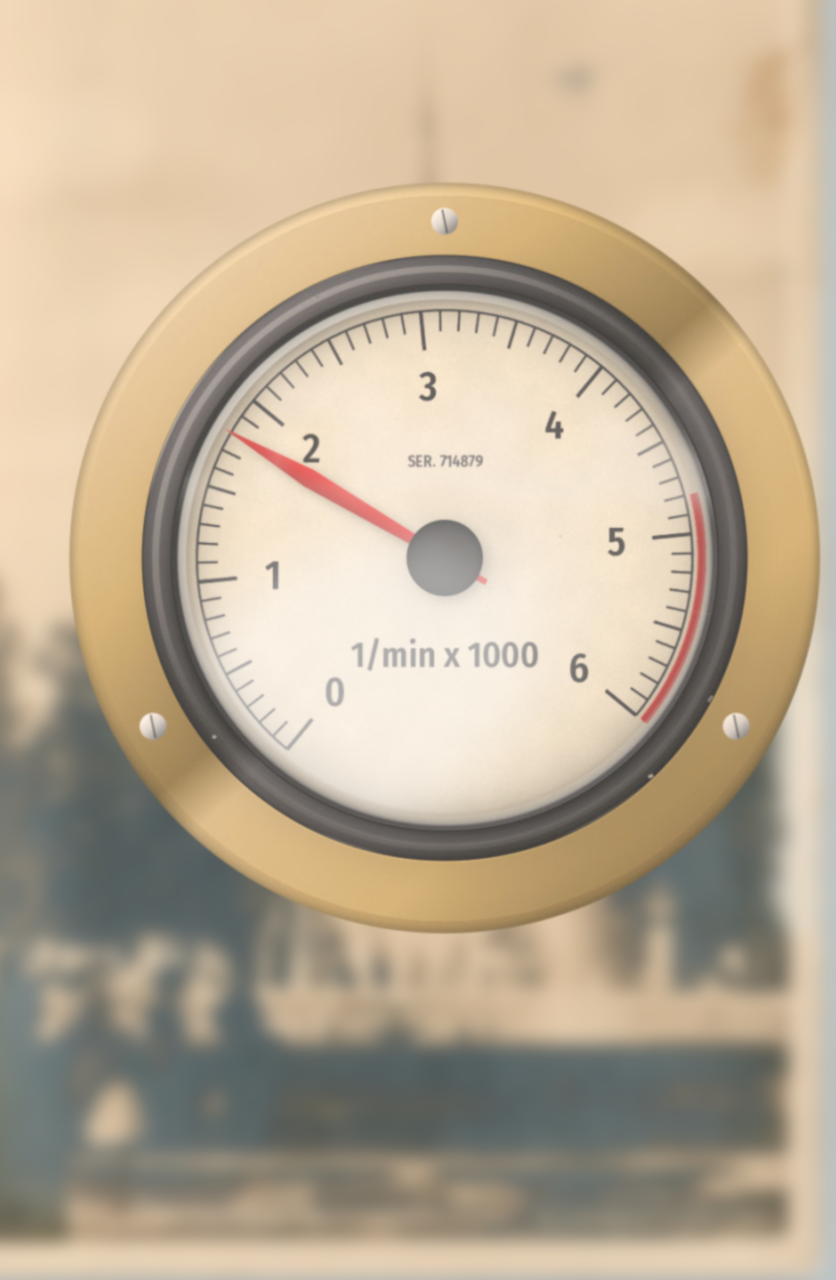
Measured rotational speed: 1800 rpm
